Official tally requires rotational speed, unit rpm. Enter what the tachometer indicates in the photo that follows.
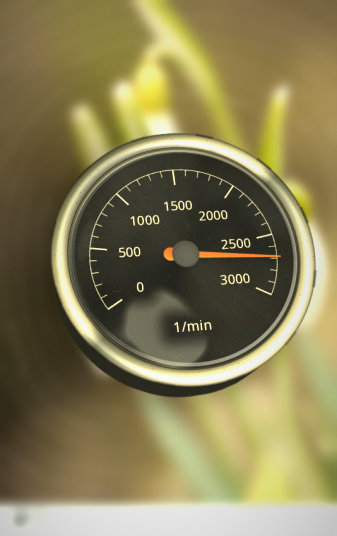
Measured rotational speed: 2700 rpm
